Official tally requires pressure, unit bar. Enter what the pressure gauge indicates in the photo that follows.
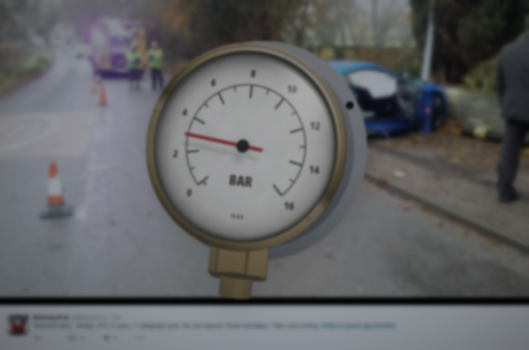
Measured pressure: 3 bar
